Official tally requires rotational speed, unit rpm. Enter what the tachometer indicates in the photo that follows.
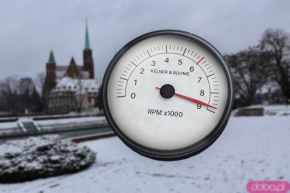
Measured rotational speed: 8800 rpm
